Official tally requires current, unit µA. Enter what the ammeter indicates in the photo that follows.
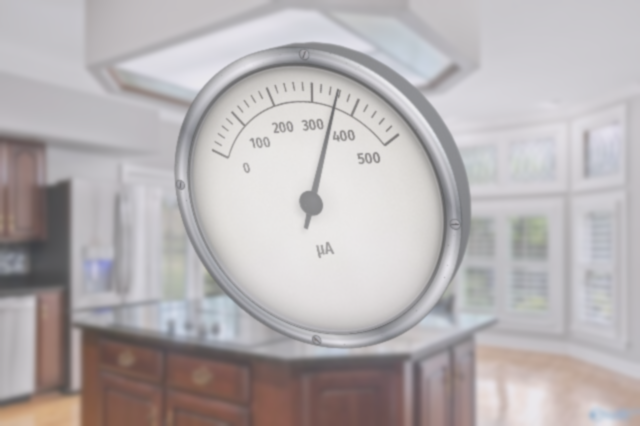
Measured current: 360 µA
